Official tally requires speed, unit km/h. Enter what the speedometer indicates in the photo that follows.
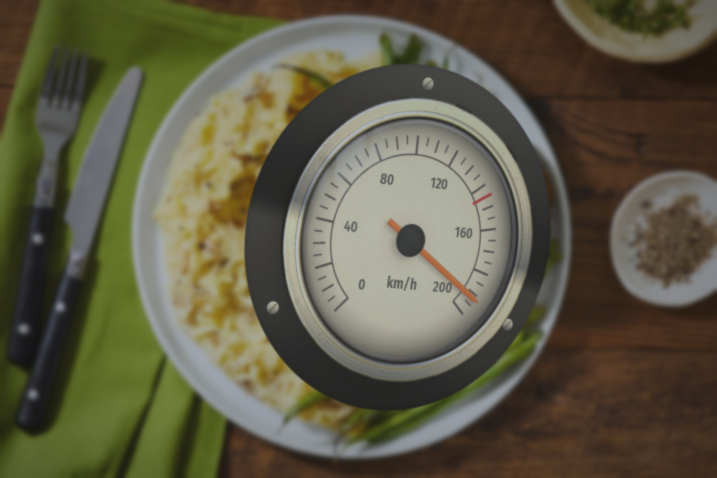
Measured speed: 192.5 km/h
